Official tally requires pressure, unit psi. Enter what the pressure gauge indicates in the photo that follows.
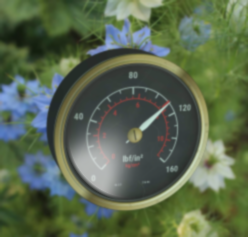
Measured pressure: 110 psi
